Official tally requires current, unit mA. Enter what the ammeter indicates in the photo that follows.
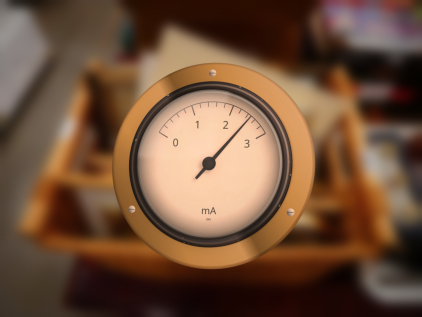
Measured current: 2.5 mA
